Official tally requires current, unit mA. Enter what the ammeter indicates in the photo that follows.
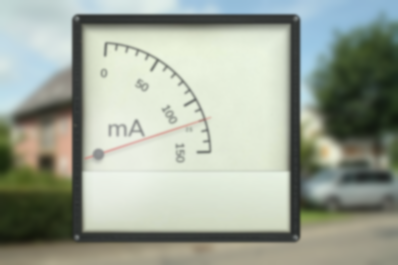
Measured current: 120 mA
